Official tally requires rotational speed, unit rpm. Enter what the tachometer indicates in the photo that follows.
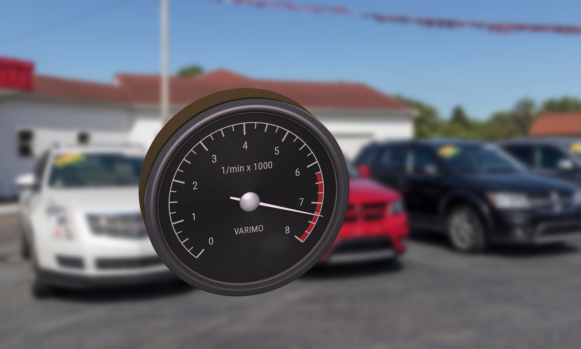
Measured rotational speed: 7250 rpm
